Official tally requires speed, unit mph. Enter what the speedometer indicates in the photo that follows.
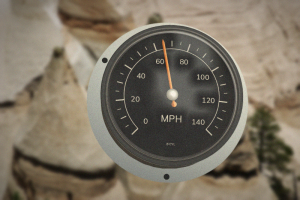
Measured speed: 65 mph
